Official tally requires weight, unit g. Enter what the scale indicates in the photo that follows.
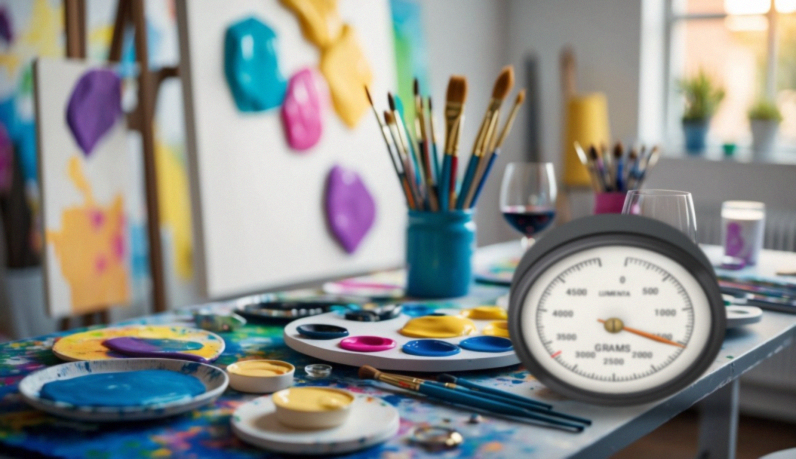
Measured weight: 1500 g
